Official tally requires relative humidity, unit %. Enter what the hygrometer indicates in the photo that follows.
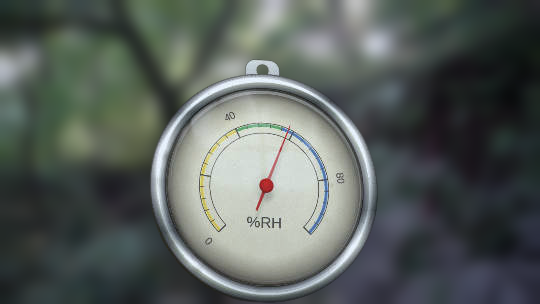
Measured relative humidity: 58 %
